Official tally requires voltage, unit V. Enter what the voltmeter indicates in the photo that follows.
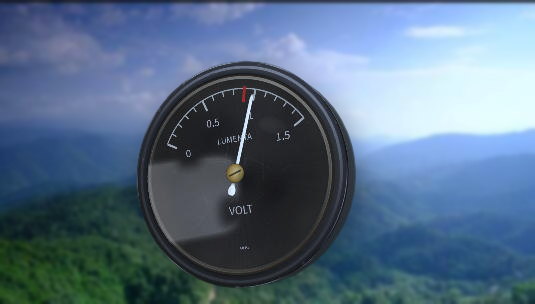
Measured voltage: 1 V
